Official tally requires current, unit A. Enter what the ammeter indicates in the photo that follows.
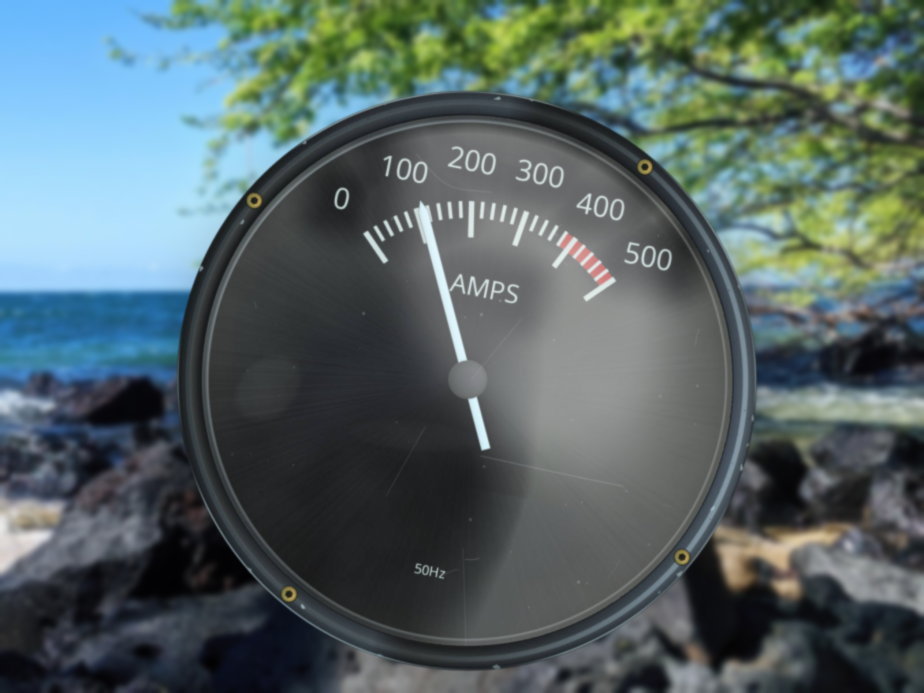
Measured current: 110 A
